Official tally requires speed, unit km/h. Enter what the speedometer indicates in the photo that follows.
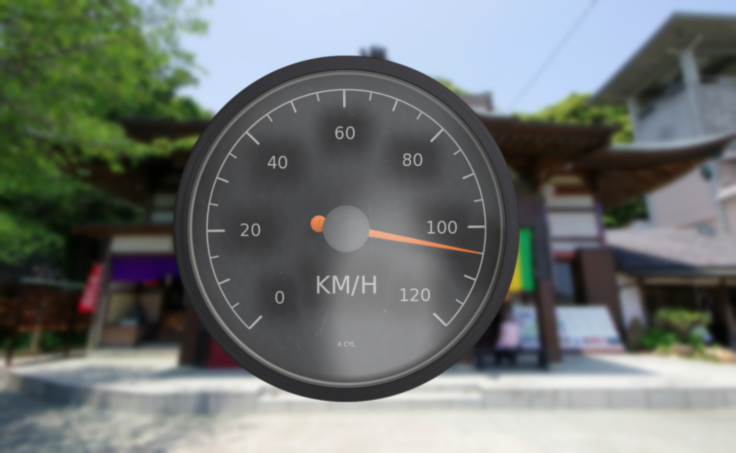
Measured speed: 105 km/h
